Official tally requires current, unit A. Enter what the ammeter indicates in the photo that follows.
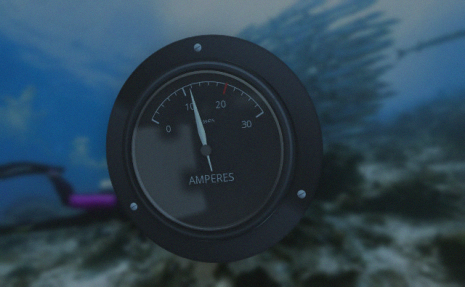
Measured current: 12 A
